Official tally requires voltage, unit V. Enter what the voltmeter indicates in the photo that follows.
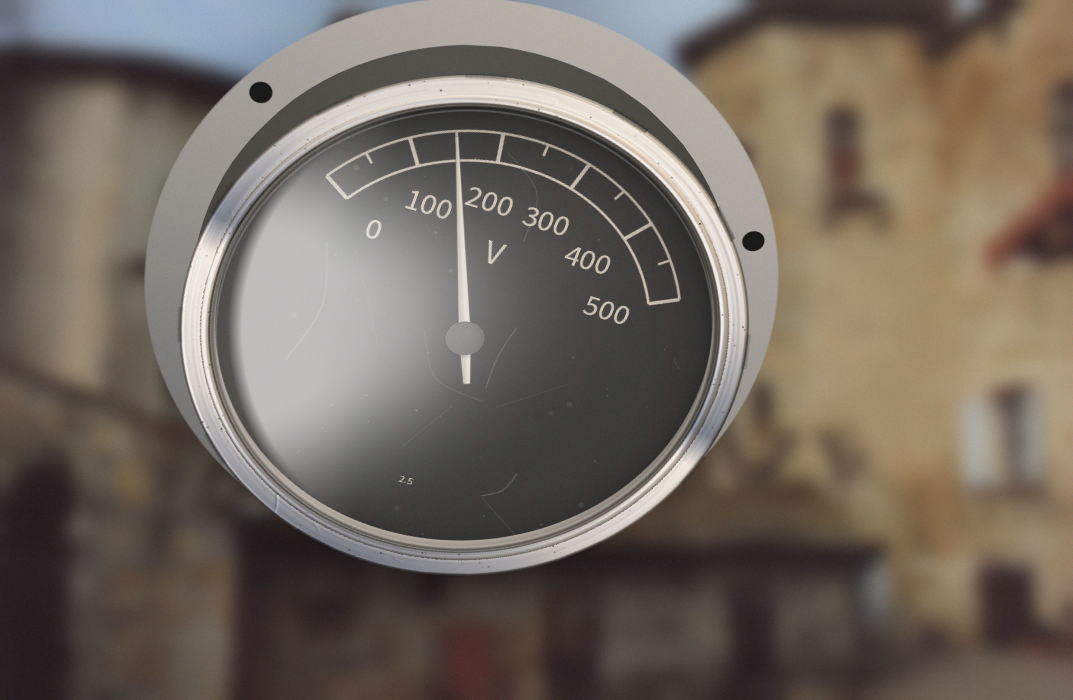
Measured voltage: 150 V
